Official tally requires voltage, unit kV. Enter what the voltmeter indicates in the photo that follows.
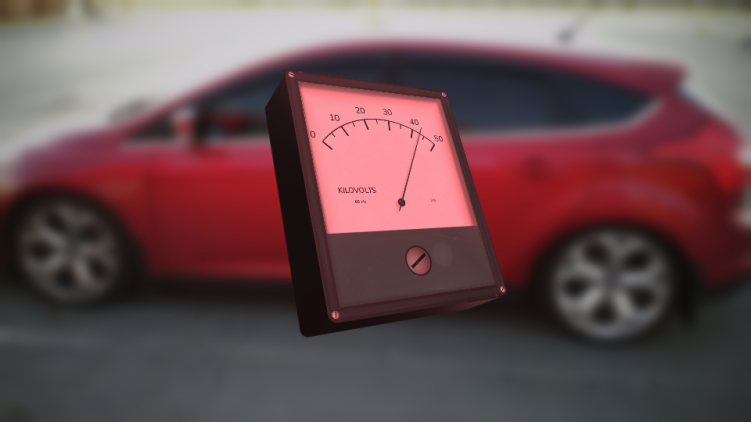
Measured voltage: 42.5 kV
